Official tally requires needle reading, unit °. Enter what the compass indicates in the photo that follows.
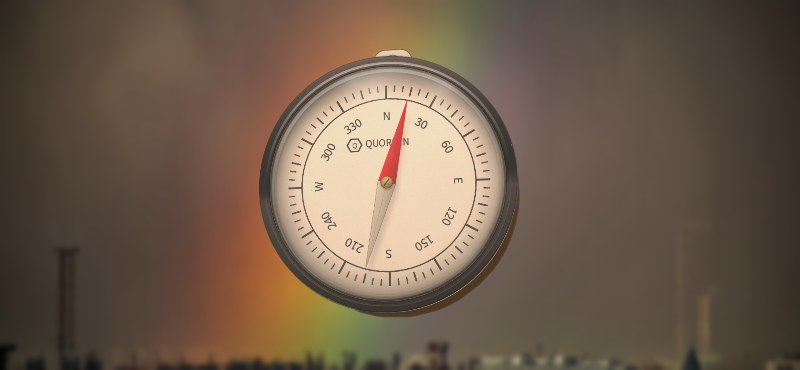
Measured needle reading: 15 °
